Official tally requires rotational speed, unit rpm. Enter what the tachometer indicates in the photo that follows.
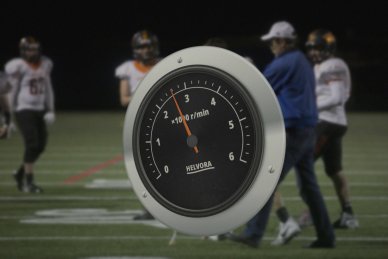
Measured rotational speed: 2600 rpm
